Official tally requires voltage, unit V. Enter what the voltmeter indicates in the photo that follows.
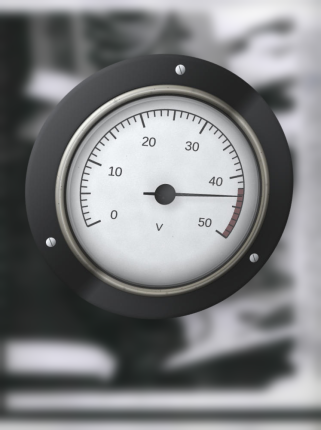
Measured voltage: 43 V
